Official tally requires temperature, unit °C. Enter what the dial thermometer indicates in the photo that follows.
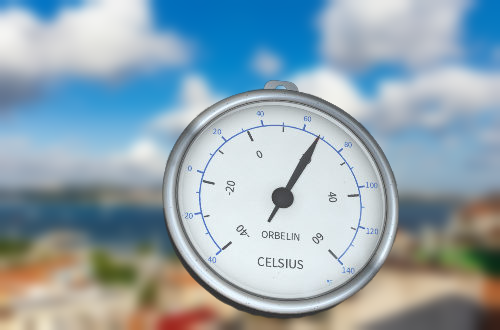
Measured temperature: 20 °C
